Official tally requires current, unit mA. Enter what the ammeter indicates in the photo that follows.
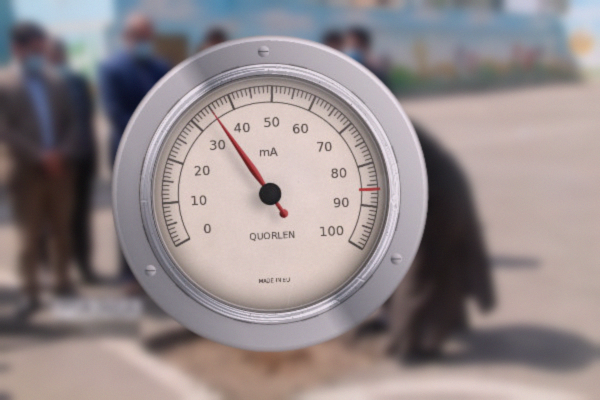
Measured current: 35 mA
